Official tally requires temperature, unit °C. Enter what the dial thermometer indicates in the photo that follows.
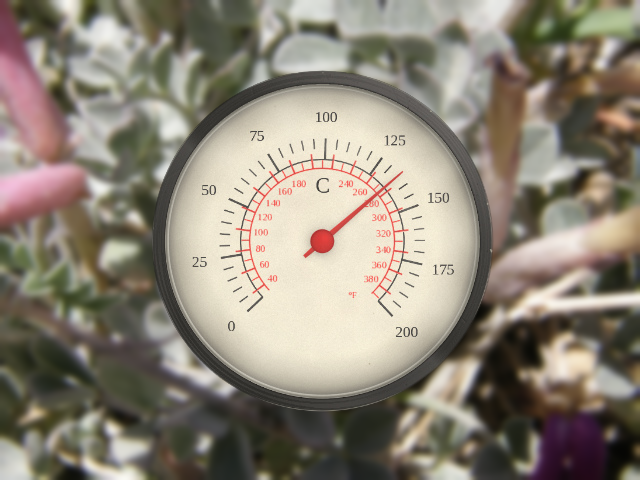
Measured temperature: 135 °C
